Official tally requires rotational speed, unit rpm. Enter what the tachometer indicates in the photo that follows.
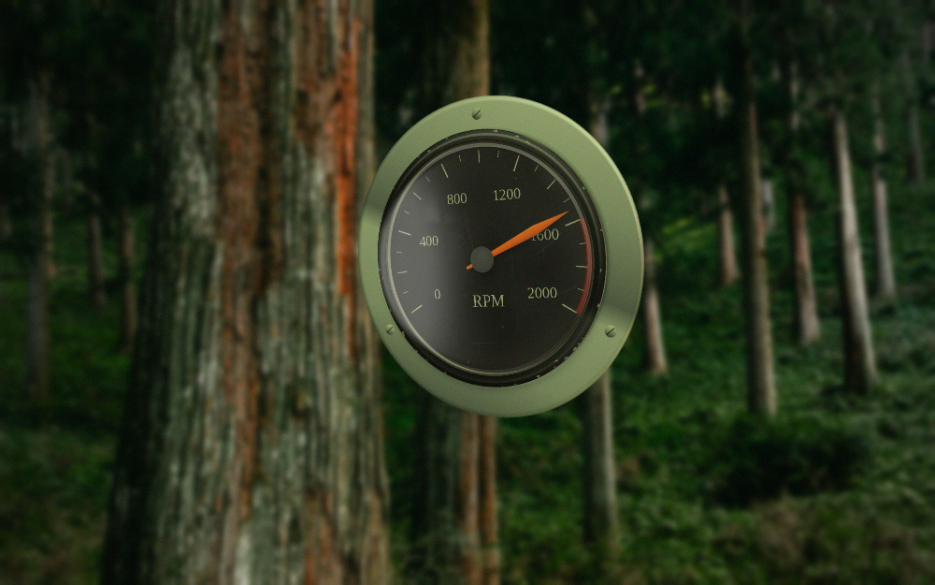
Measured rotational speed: 1550 rpm
